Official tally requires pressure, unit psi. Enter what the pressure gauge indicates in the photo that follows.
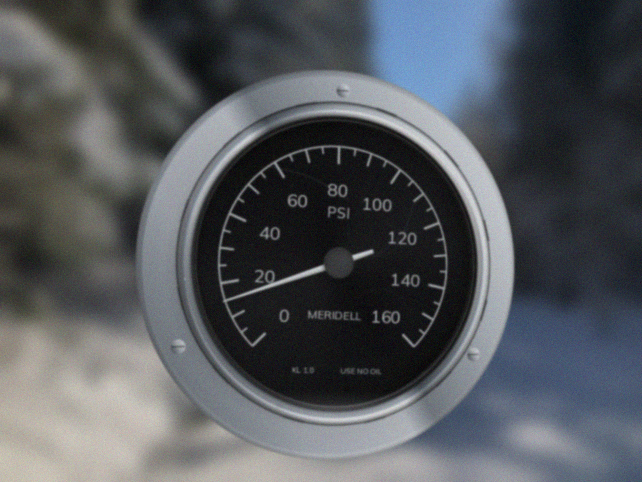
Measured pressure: 15 psi
